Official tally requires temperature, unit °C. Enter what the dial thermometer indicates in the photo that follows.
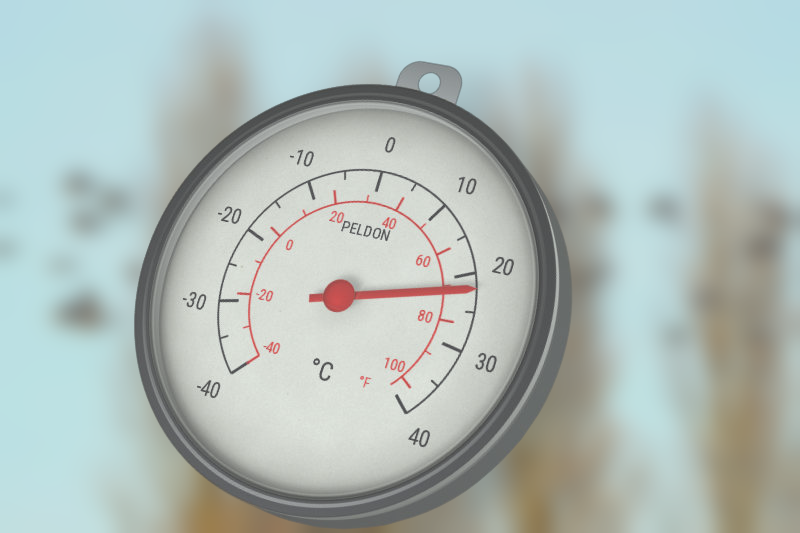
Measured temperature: 22.5 °C
